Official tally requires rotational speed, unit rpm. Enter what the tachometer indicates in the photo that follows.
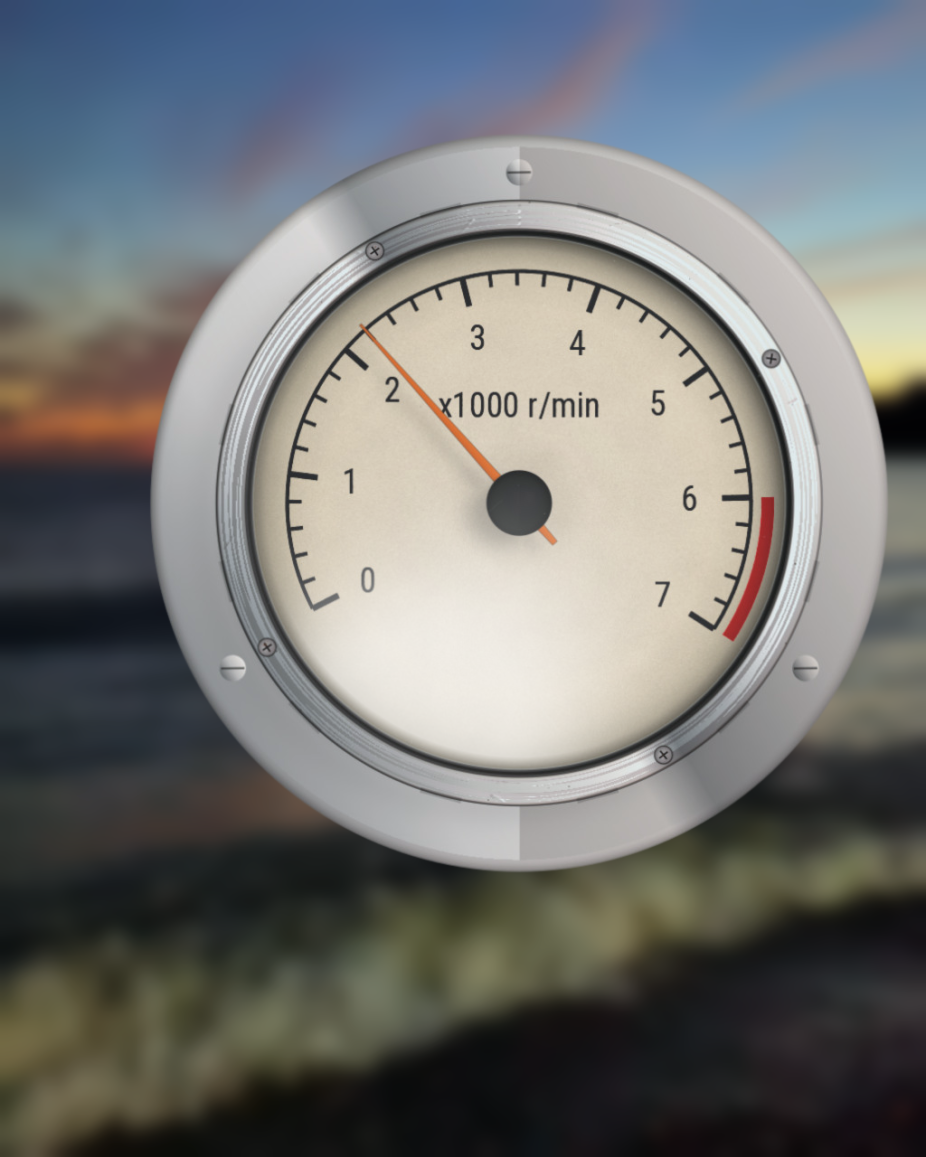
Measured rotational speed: 2200 rpm
